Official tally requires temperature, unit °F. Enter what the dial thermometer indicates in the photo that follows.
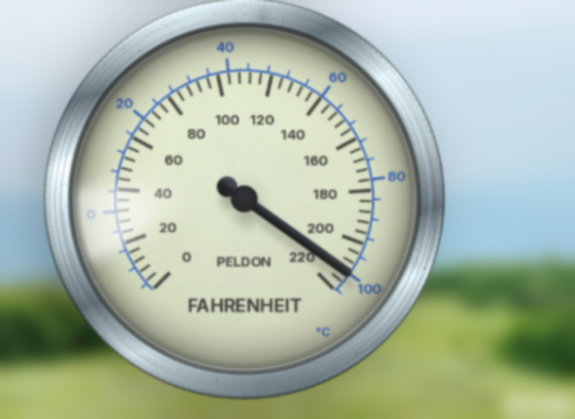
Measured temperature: 212 °F
